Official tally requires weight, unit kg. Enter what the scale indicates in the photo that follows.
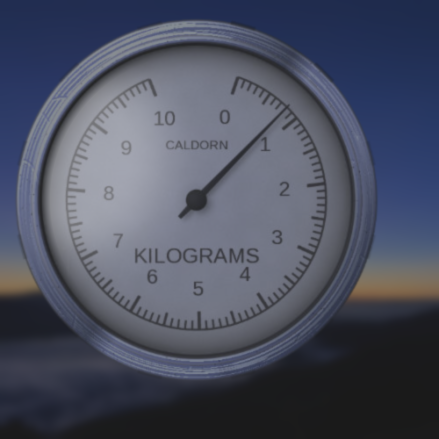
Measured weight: 0.8 kg
